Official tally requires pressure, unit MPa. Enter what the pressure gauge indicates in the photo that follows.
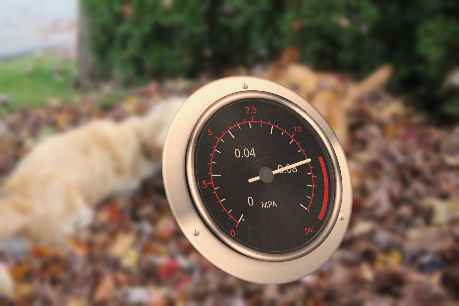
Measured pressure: 0.08 MPa
